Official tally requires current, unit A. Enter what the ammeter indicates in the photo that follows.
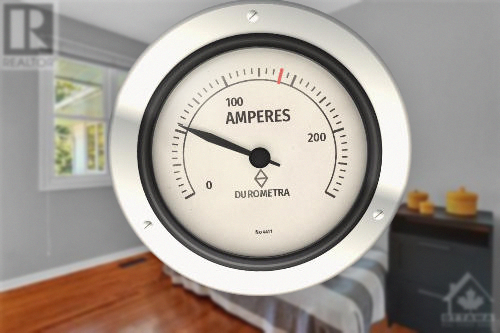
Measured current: 55 A
